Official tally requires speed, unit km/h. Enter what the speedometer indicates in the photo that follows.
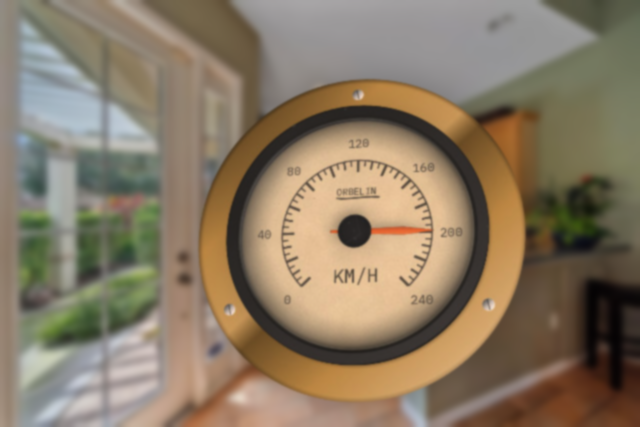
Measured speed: 200 km/h
